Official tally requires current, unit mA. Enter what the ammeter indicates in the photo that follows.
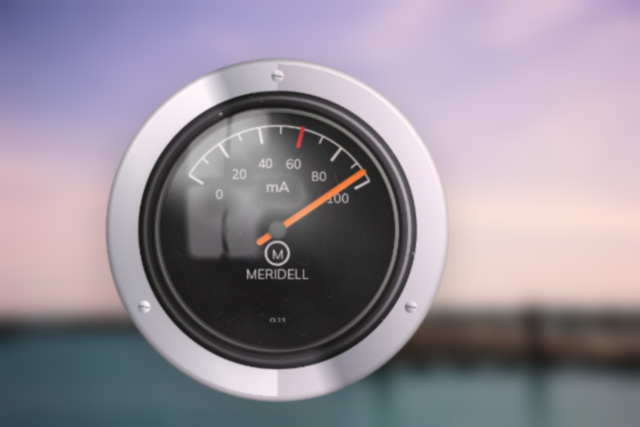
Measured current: 95 mA
